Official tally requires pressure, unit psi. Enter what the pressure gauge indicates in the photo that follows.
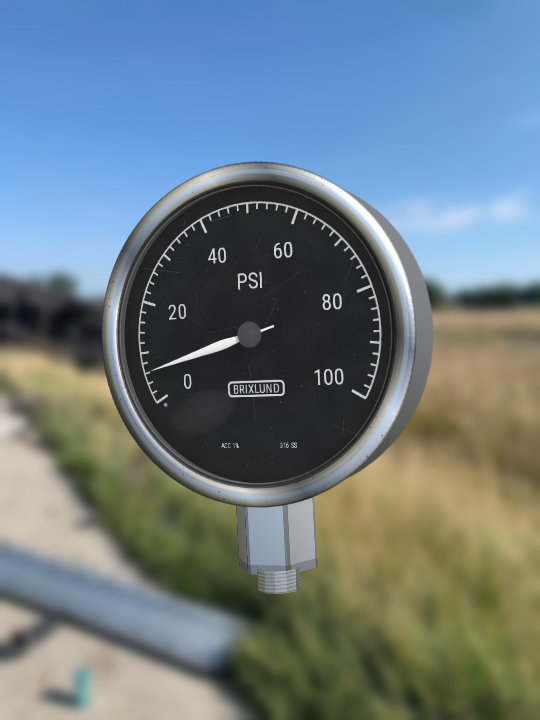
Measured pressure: 6 psi
